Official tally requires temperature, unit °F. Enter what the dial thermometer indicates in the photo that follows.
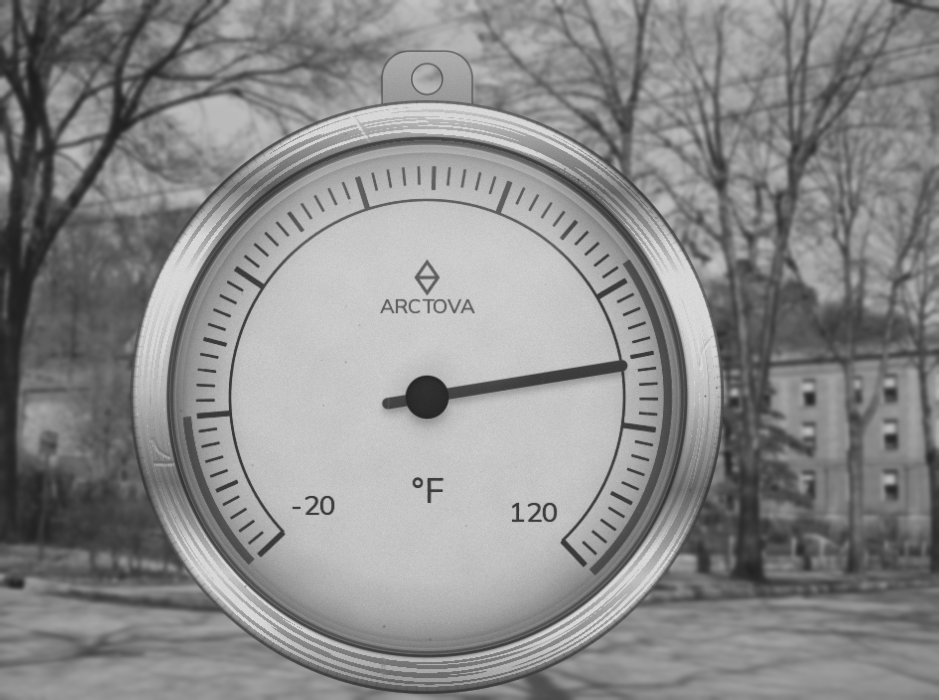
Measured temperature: 91 °F
